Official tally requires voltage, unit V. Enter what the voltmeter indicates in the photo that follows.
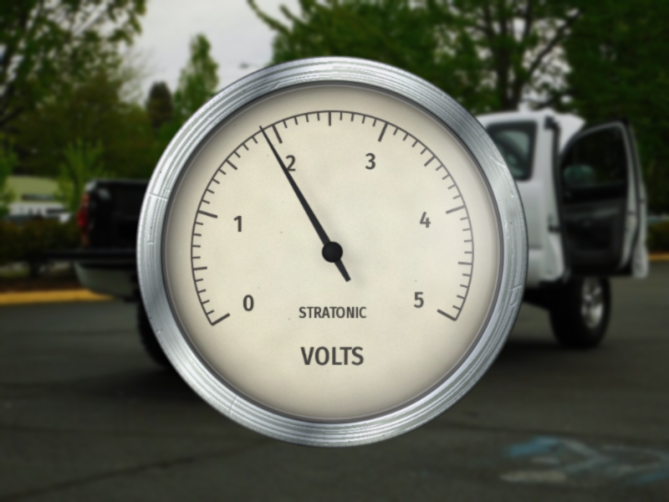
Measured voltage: 1.9 V
